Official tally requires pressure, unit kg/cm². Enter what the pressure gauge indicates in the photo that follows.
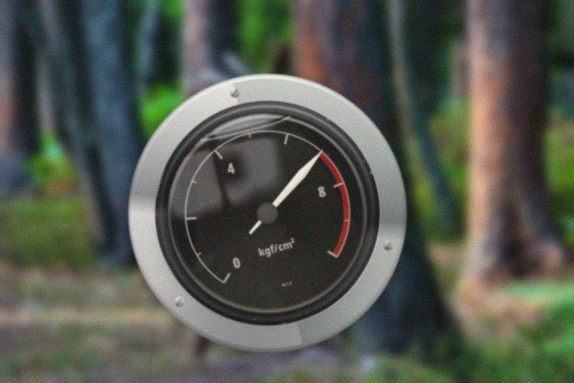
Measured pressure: 7 kg/cm²
